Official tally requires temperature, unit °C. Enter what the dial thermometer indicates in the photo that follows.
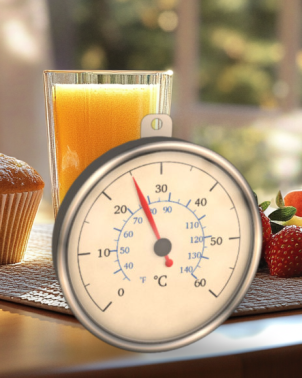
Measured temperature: 25 °C
